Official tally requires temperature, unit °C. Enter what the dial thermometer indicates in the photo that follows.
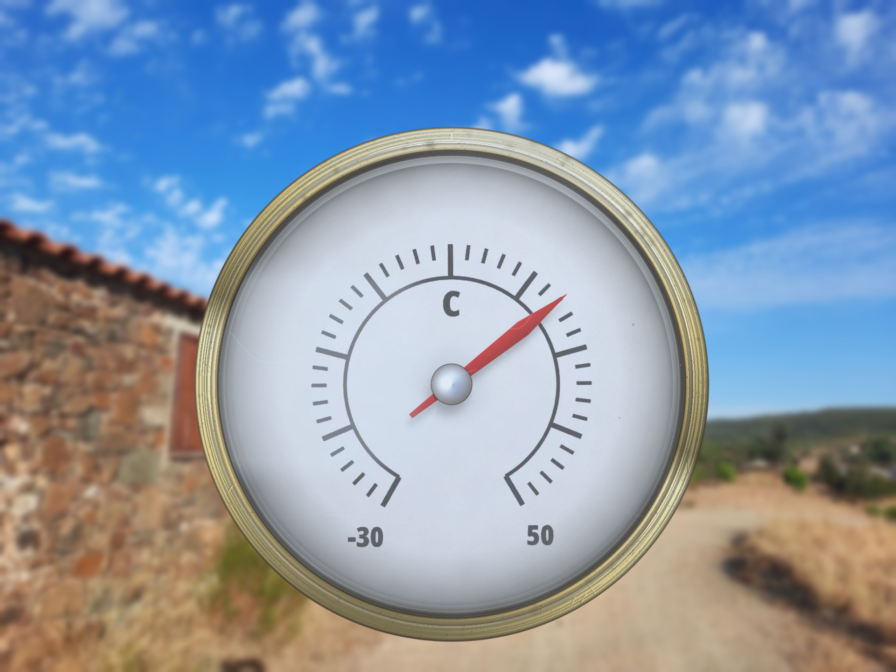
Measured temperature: 24 °C
